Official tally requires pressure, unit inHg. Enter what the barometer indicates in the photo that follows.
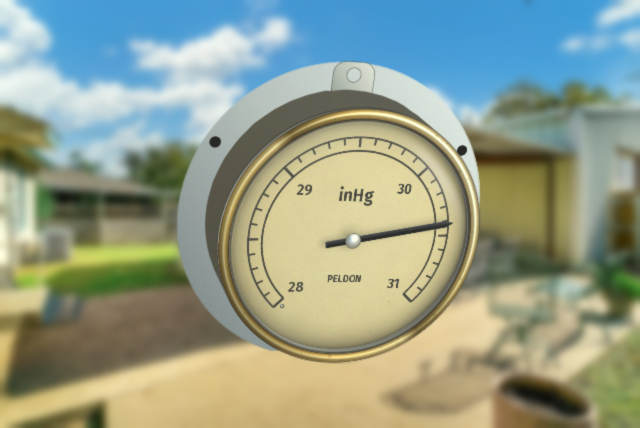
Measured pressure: 30.4 inHg
